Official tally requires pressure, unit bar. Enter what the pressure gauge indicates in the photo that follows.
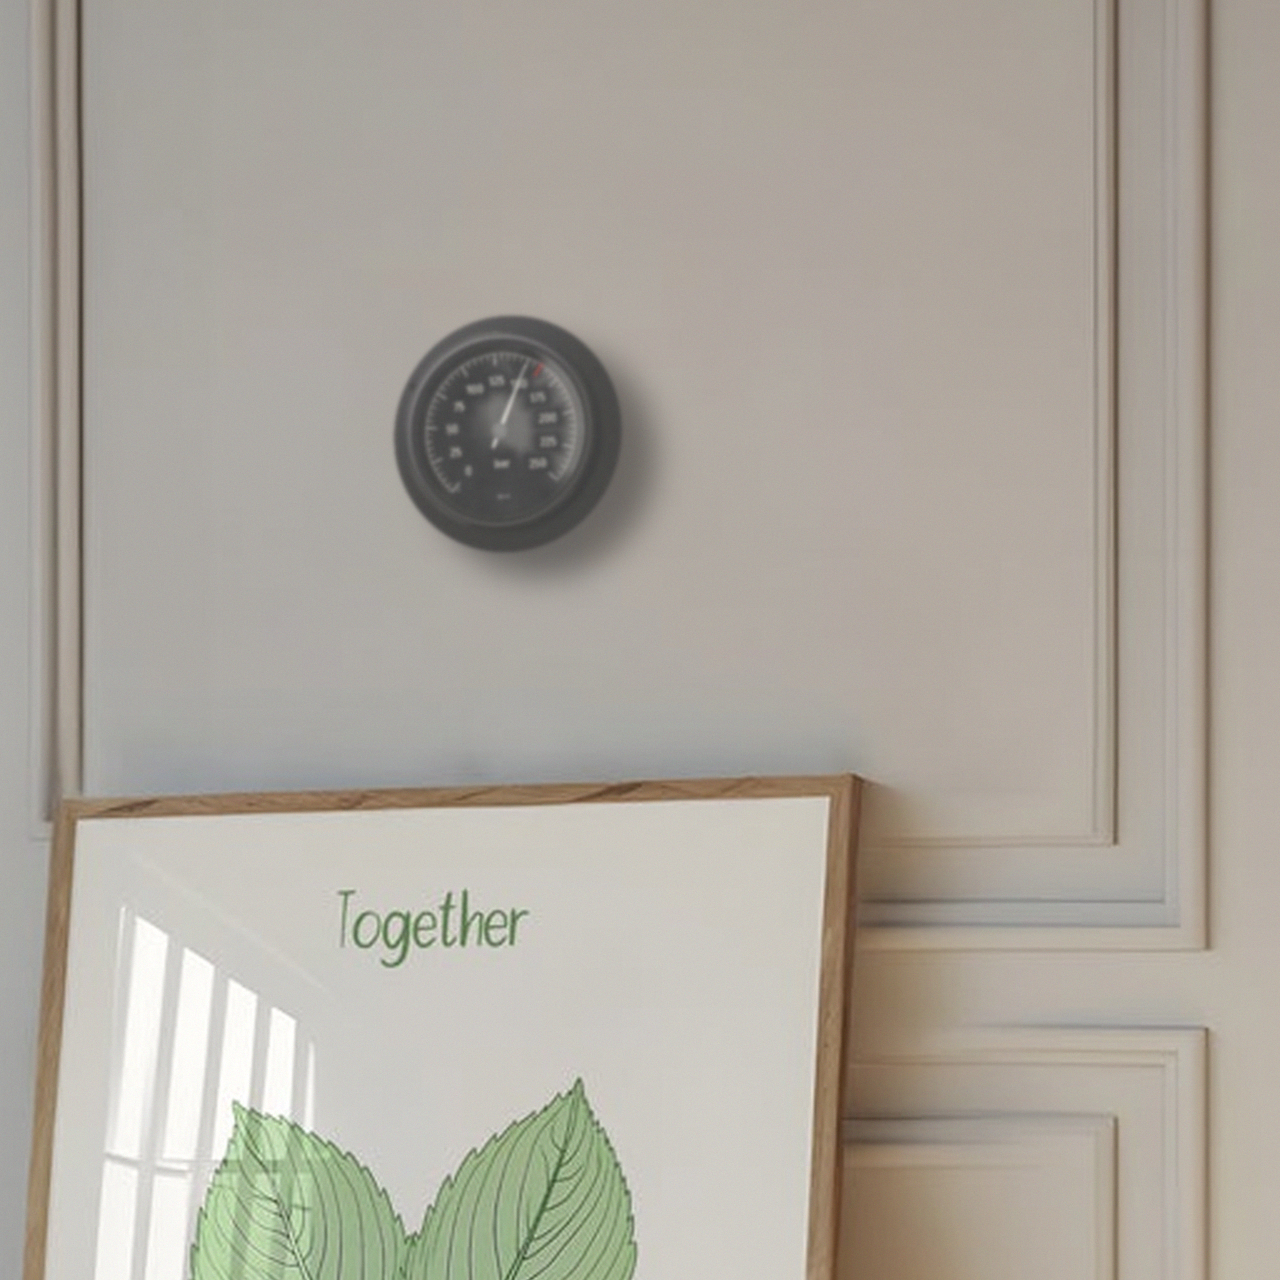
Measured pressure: 150 bar
